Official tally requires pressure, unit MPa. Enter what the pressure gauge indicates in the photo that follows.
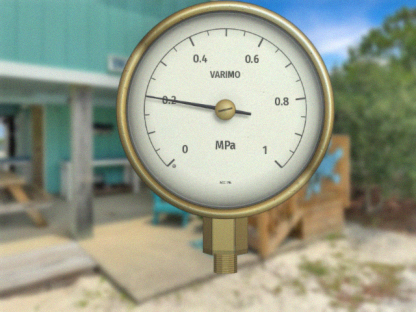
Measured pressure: 0.2 MPa
